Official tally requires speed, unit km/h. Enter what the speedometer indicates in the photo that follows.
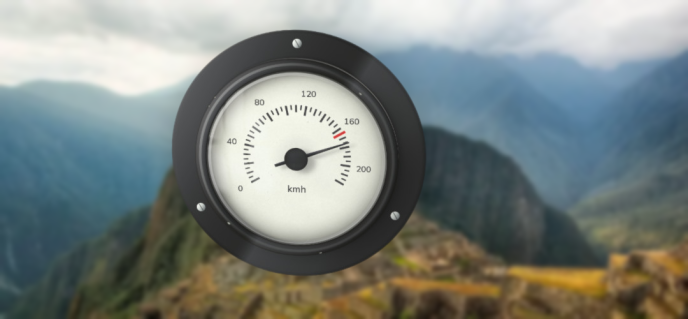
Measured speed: 175 km/h
